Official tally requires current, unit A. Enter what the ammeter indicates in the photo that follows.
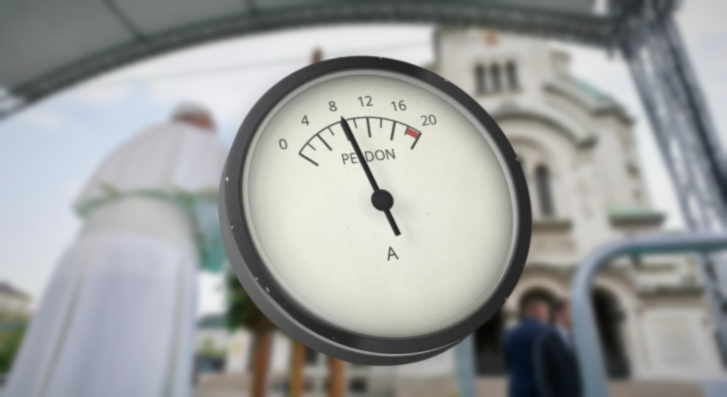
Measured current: 8 A
